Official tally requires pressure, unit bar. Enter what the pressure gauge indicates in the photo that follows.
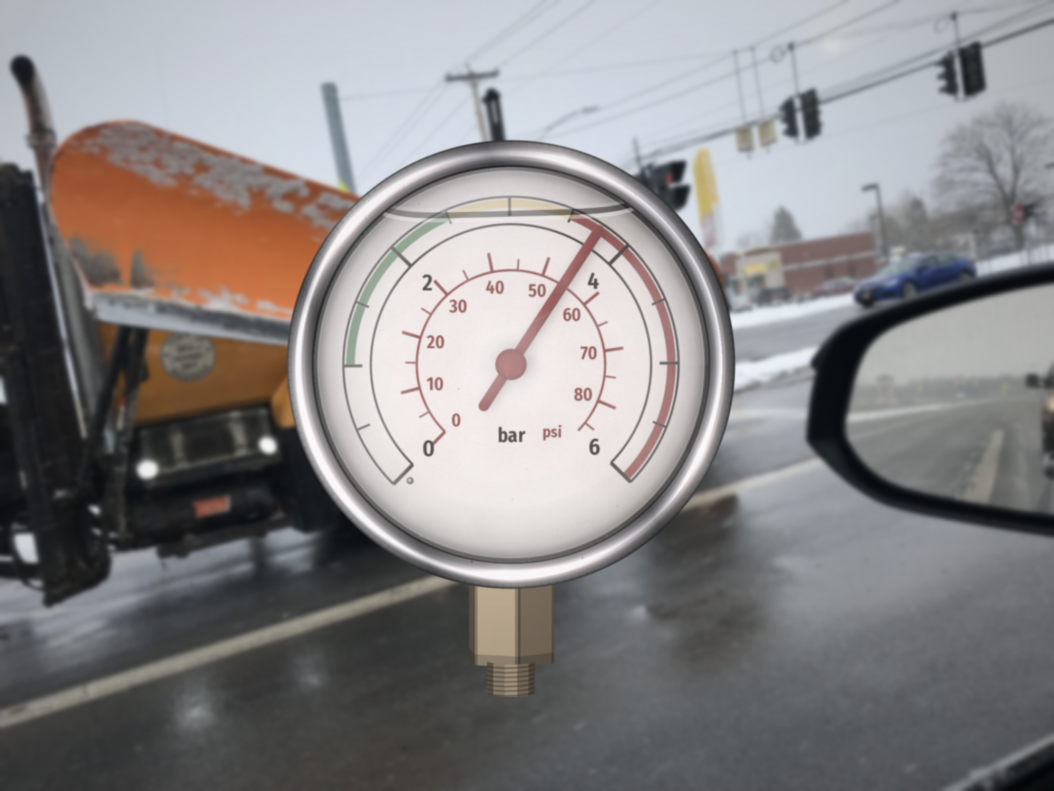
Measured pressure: 3.75 bar
